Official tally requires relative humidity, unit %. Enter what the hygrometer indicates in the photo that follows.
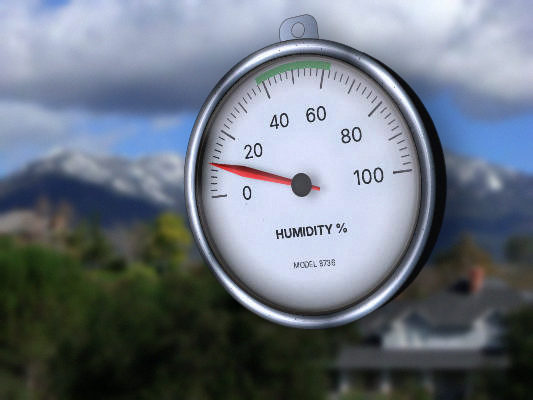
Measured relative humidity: 10 %
